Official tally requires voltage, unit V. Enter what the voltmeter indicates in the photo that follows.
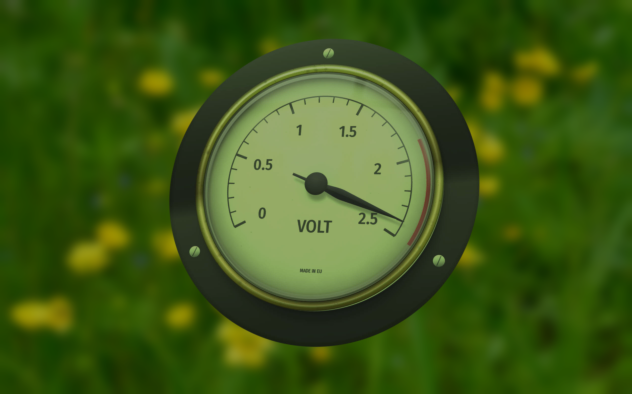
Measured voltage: 2.4 V
